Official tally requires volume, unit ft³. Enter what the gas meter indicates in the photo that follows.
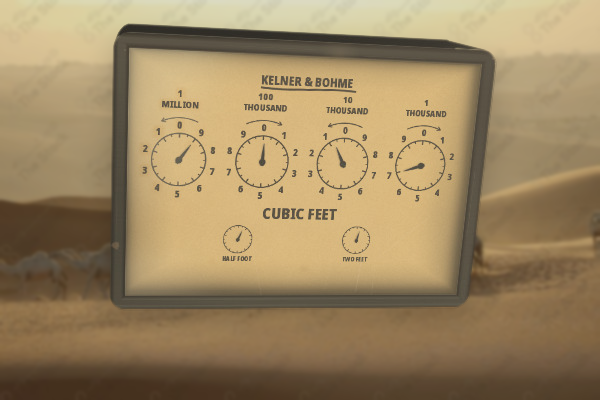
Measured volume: 900700 ft³
